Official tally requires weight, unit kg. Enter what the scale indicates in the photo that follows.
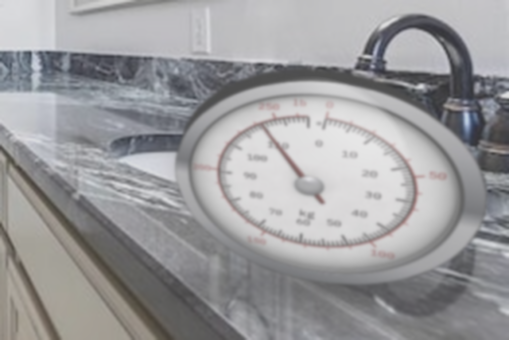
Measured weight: 110 kg
